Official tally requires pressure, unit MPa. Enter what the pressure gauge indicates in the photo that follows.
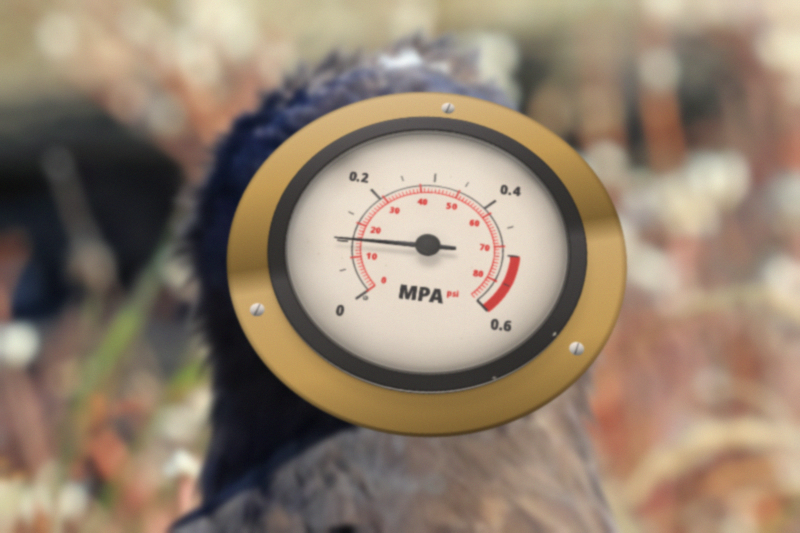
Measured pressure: 0.1 MPa
